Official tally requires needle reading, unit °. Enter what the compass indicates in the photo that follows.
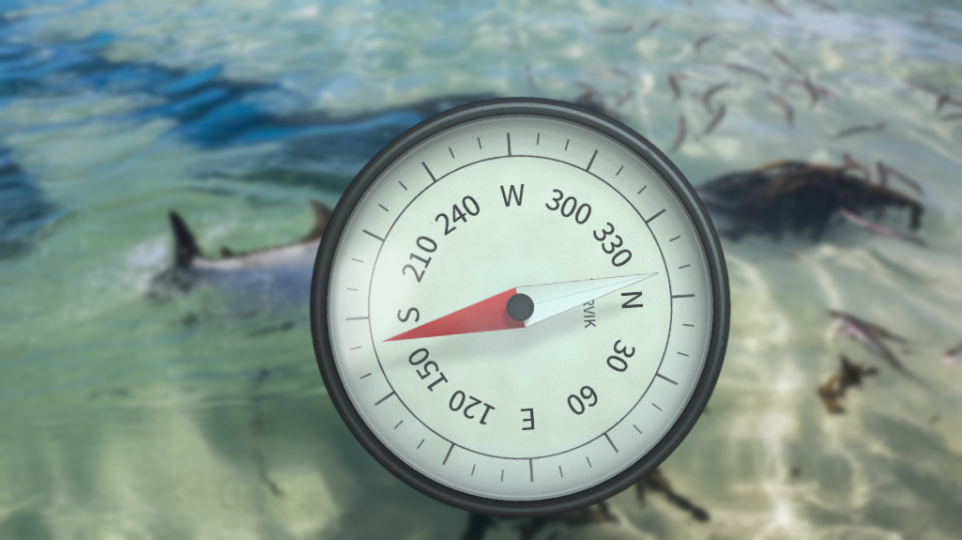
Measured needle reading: 170 °
